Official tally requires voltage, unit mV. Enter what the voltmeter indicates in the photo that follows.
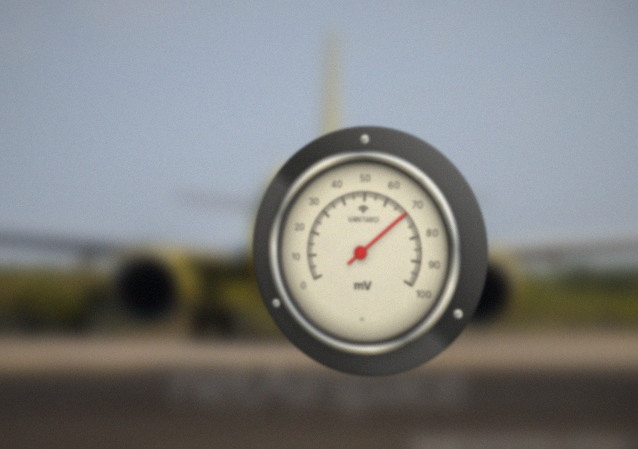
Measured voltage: 70 mV
